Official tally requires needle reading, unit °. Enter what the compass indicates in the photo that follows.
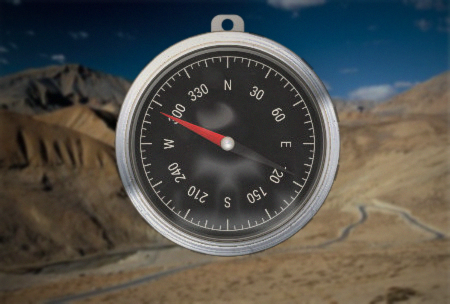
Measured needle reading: 295 °
